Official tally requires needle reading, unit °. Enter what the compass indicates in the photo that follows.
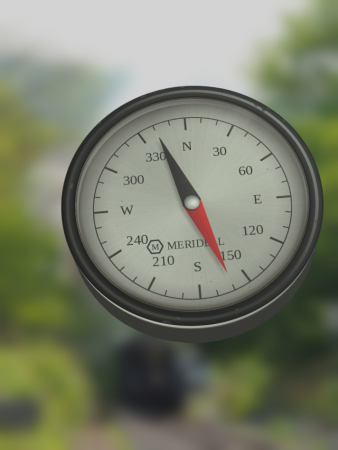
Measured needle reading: 160 °
